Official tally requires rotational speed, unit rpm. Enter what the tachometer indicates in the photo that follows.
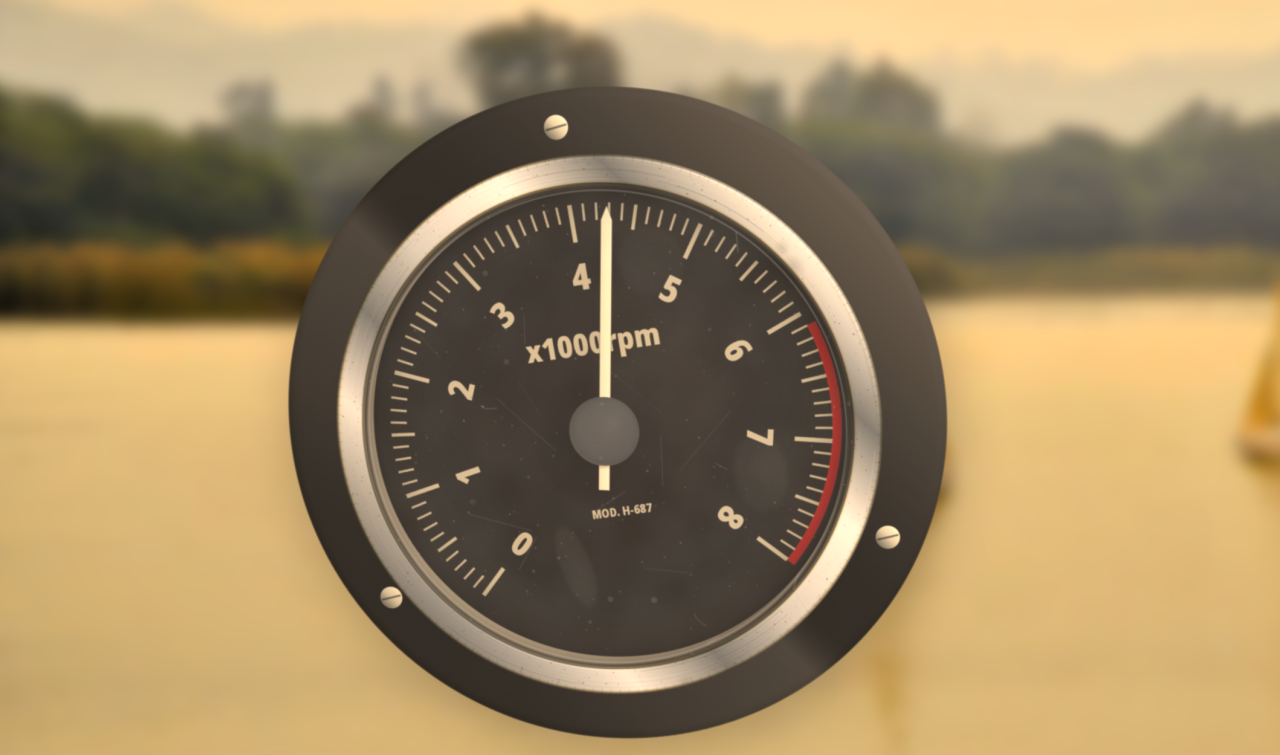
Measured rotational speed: 4300 rpm
